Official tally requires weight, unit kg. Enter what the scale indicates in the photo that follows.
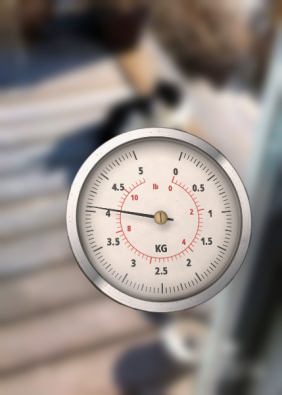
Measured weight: 4.05 kg
